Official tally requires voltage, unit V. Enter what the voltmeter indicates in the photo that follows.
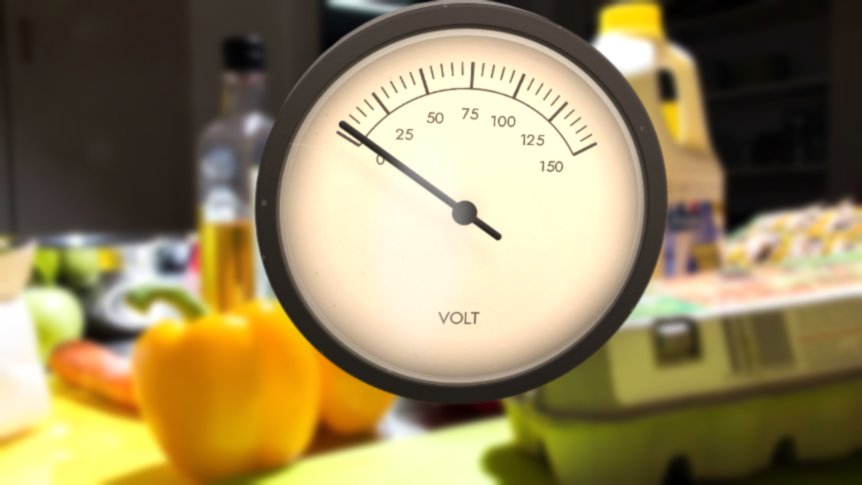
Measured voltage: 5 V
